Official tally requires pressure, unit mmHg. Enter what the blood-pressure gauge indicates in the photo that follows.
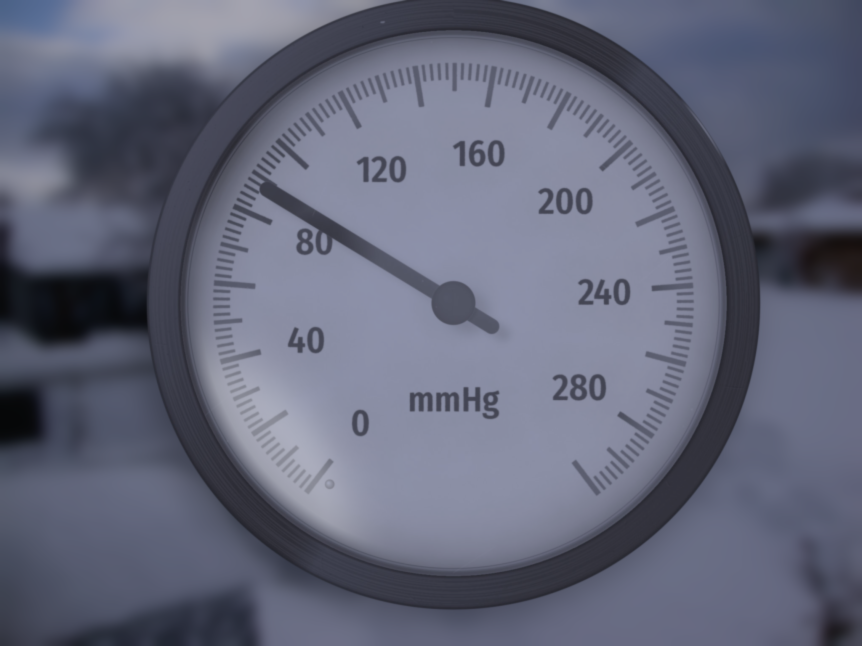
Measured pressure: 88 mmHg
